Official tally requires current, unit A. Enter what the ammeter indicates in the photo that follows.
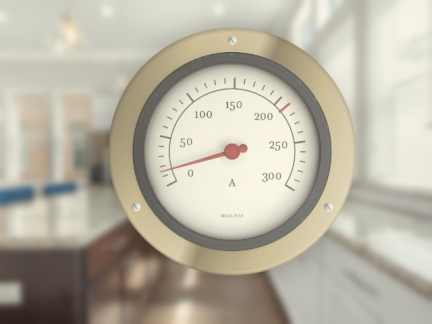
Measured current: 15 A
